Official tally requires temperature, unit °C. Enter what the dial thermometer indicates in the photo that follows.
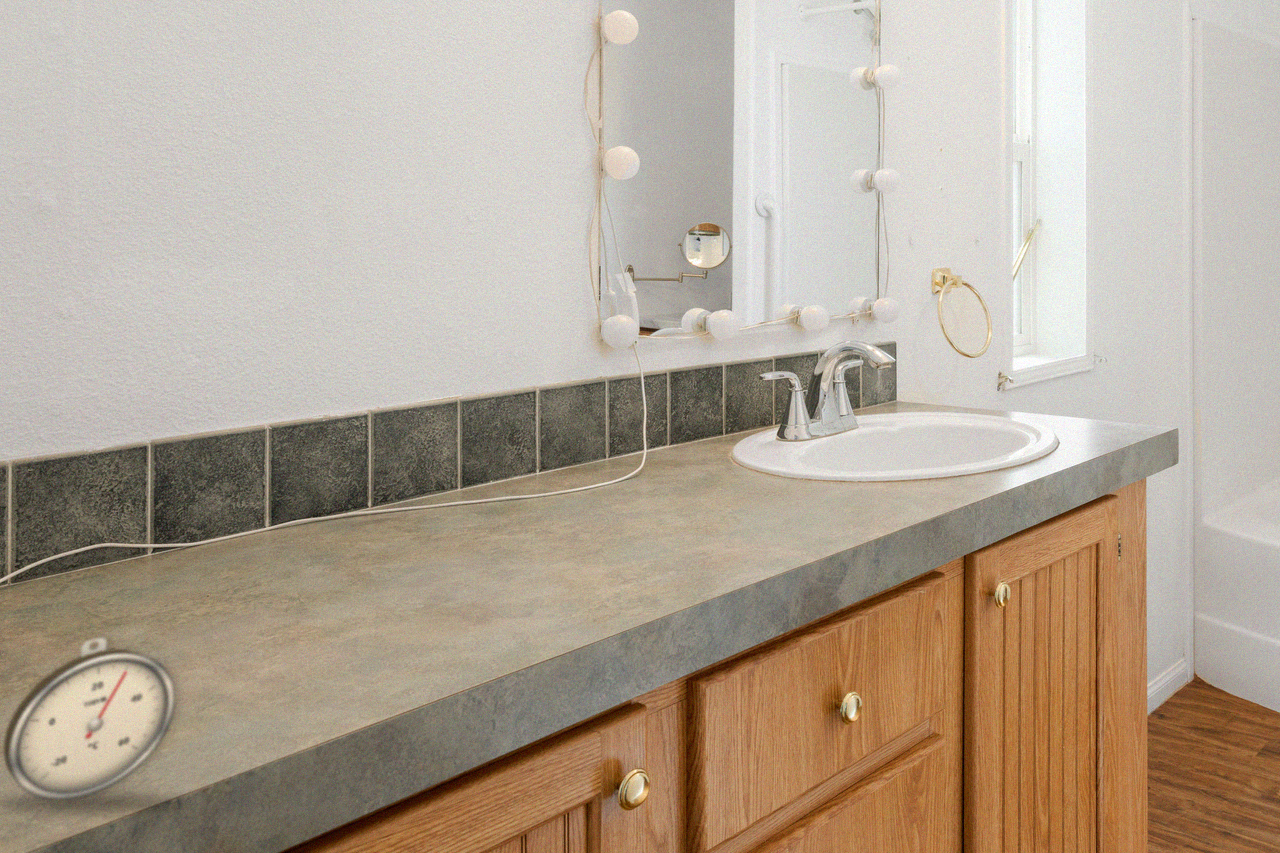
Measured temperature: 28 °C
